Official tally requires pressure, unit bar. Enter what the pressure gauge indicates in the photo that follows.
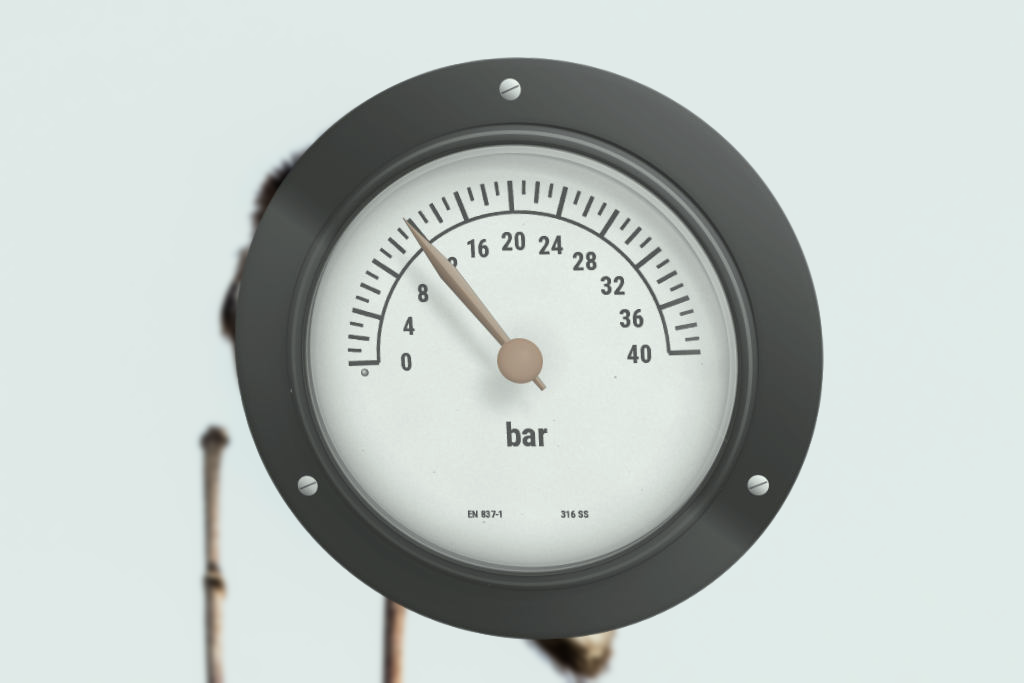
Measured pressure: 12 bar
